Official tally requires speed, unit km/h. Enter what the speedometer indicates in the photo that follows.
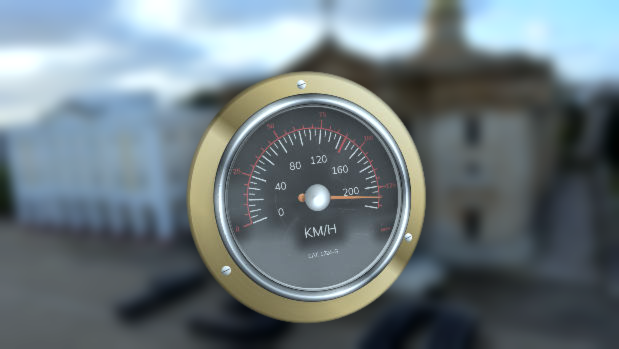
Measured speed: 210 km/h
